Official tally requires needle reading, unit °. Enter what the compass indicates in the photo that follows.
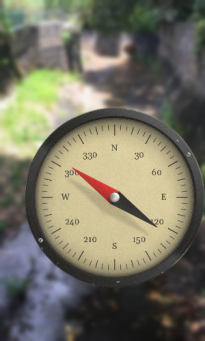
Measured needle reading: 305 °
